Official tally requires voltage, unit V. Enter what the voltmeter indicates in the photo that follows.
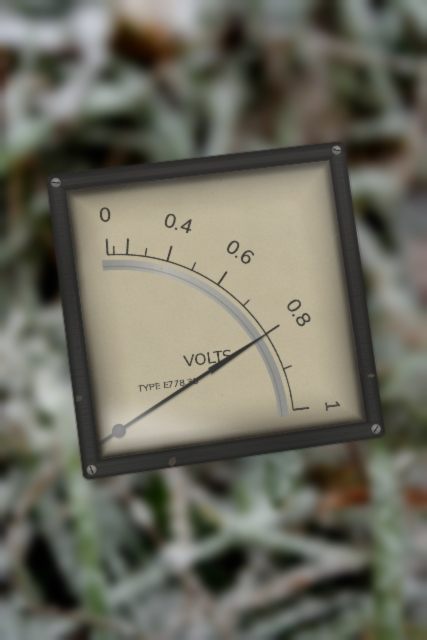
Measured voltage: 0.8 V
